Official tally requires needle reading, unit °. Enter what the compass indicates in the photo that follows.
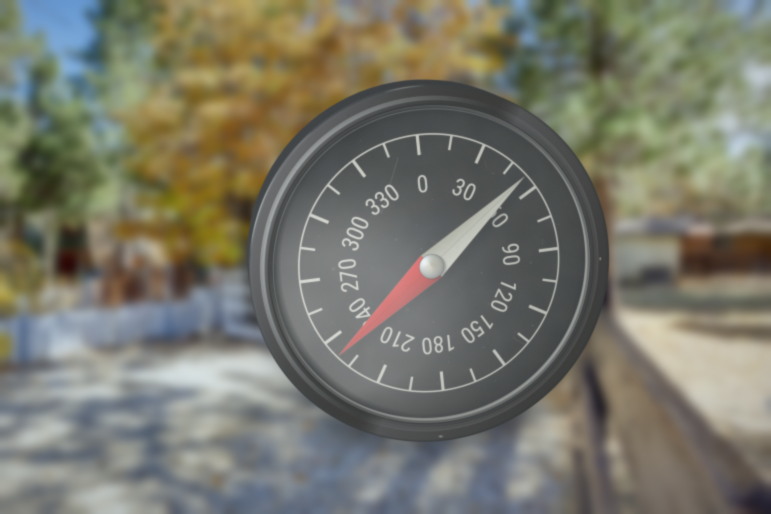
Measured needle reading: 232.5 °
